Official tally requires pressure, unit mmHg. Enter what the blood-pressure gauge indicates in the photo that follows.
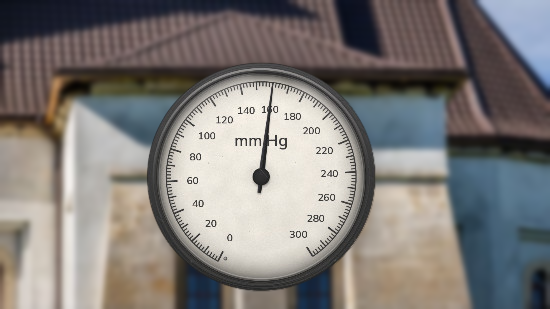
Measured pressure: 160 mmHg
